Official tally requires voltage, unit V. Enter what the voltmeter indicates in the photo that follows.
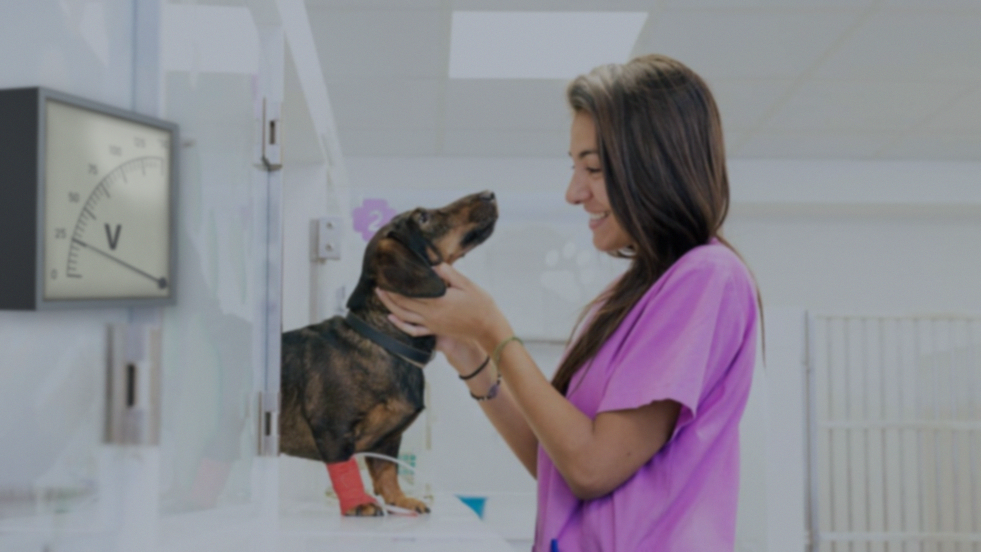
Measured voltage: 25 V
